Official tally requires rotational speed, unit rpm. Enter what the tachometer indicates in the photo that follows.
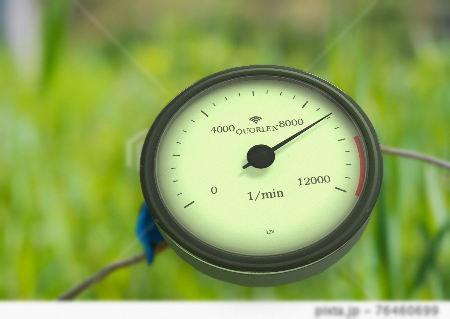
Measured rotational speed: 9000 rpm
